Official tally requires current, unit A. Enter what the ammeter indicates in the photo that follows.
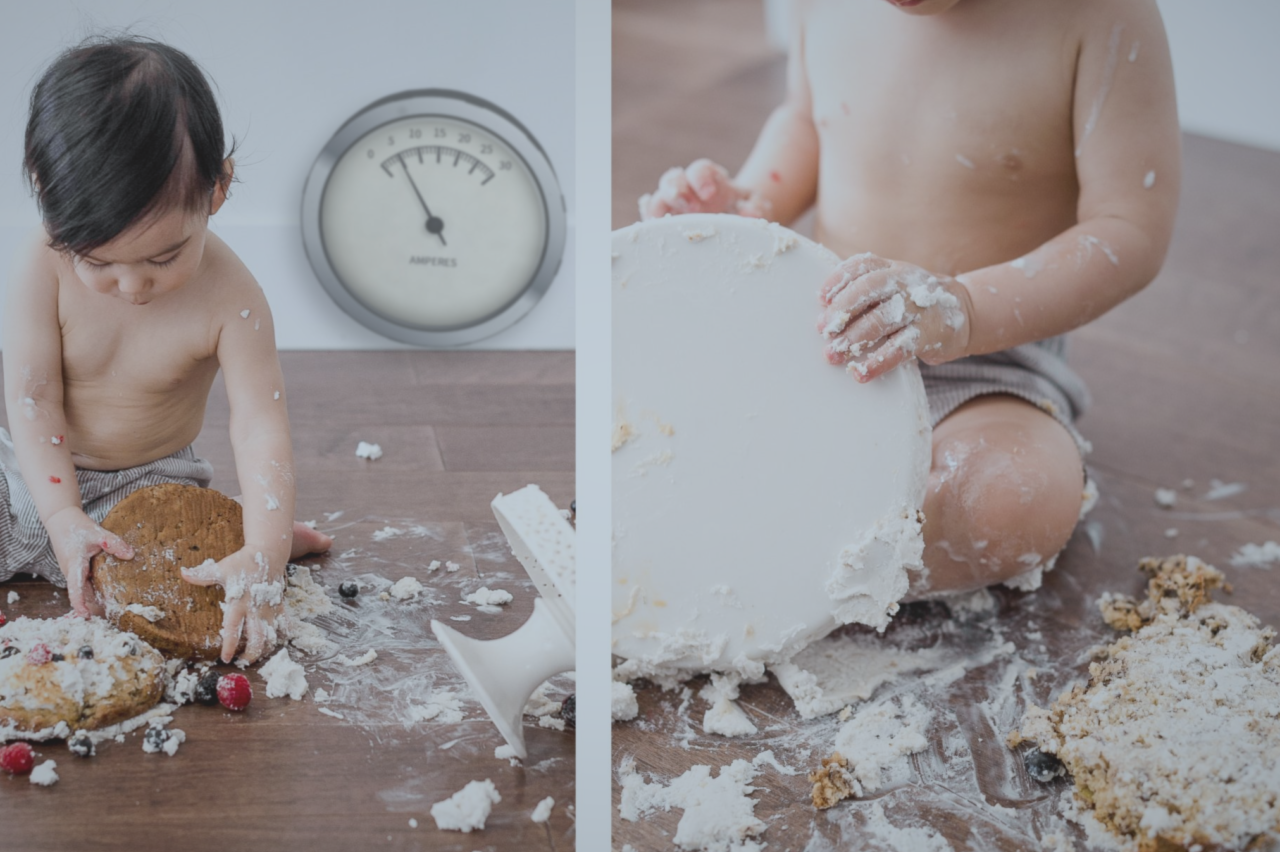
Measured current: 5 A
